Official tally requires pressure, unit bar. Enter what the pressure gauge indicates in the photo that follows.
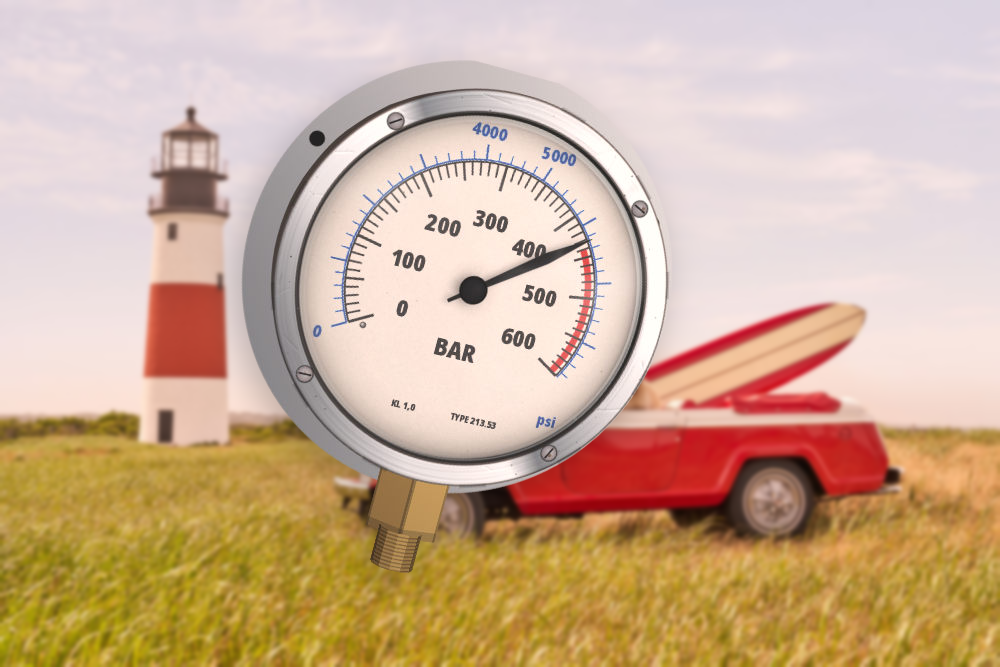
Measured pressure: 430 bar
